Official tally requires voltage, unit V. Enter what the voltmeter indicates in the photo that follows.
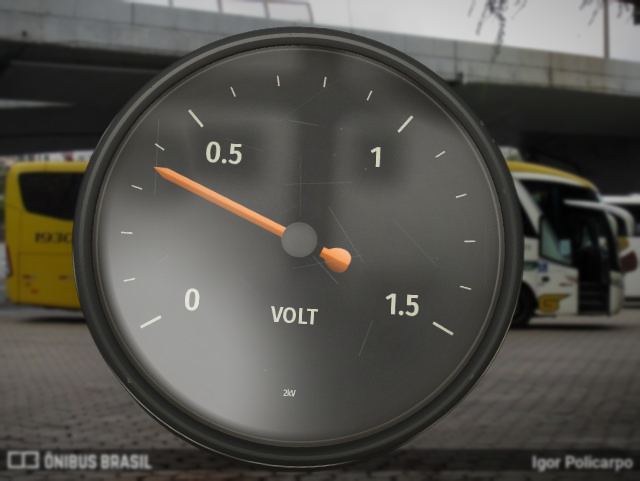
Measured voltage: 0.35 V
